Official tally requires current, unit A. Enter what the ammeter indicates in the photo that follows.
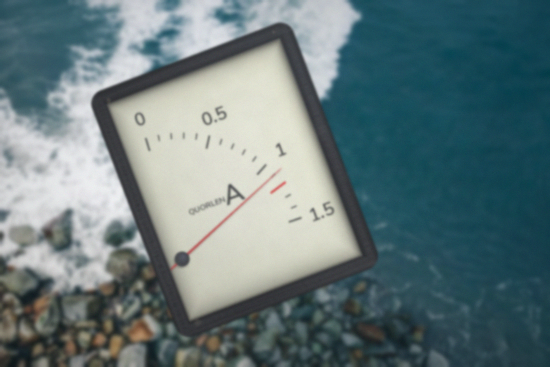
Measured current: 1.1 A
